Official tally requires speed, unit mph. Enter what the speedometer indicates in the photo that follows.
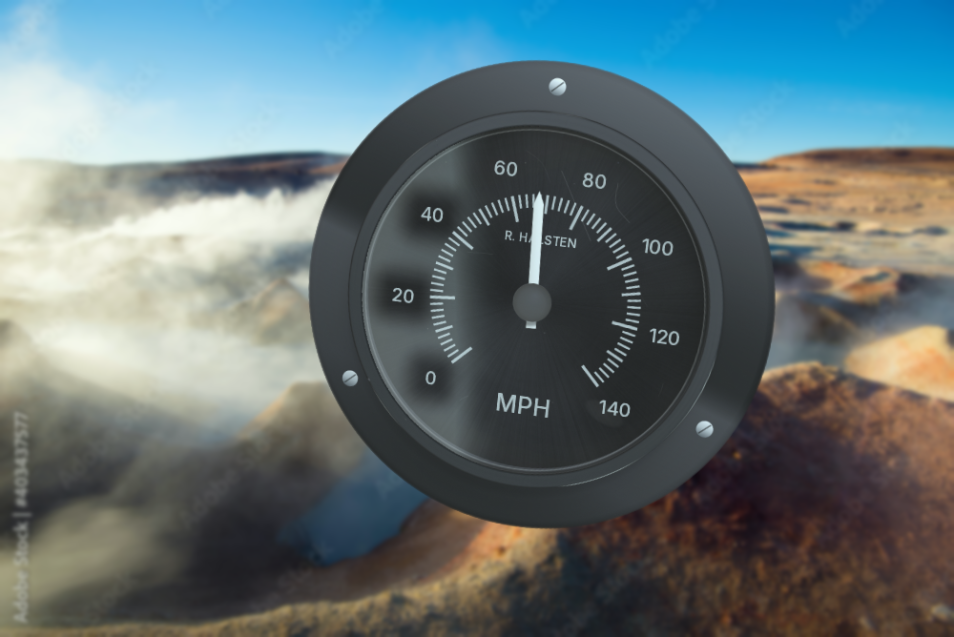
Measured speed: 68 mph
